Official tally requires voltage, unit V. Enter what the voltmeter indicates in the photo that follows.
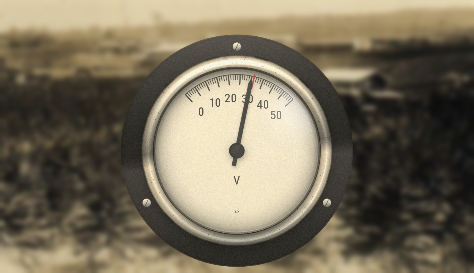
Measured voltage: 30 V
